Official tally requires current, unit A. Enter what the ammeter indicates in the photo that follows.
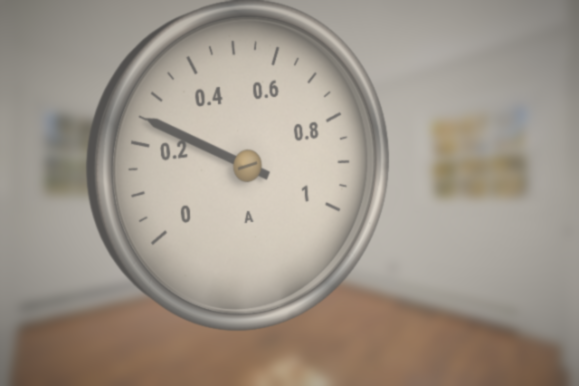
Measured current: 0.25 A
